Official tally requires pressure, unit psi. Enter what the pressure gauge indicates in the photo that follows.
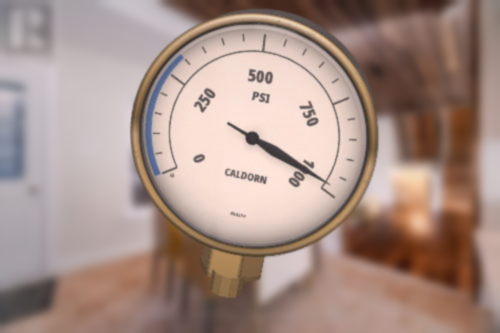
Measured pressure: 975 psi
